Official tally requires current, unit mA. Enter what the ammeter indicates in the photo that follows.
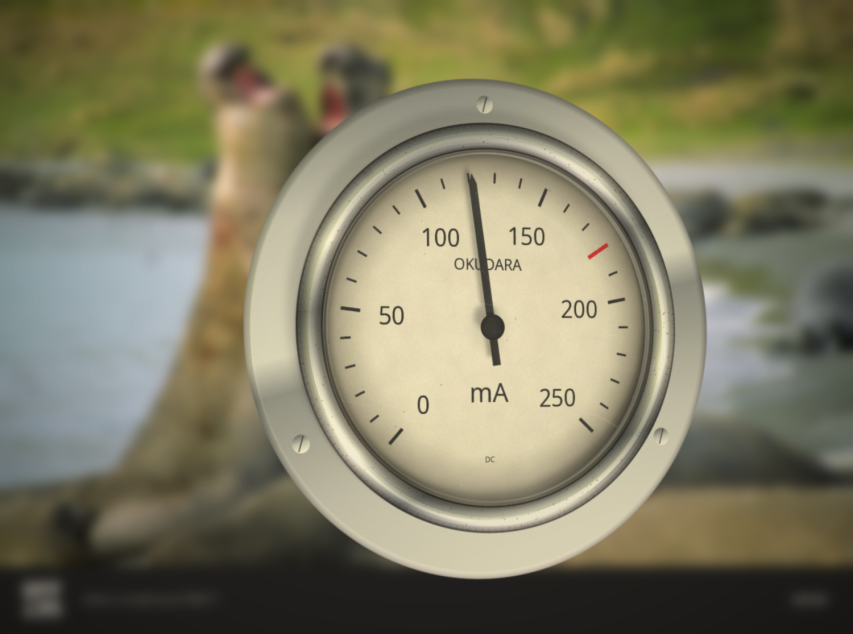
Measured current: 120 mA
